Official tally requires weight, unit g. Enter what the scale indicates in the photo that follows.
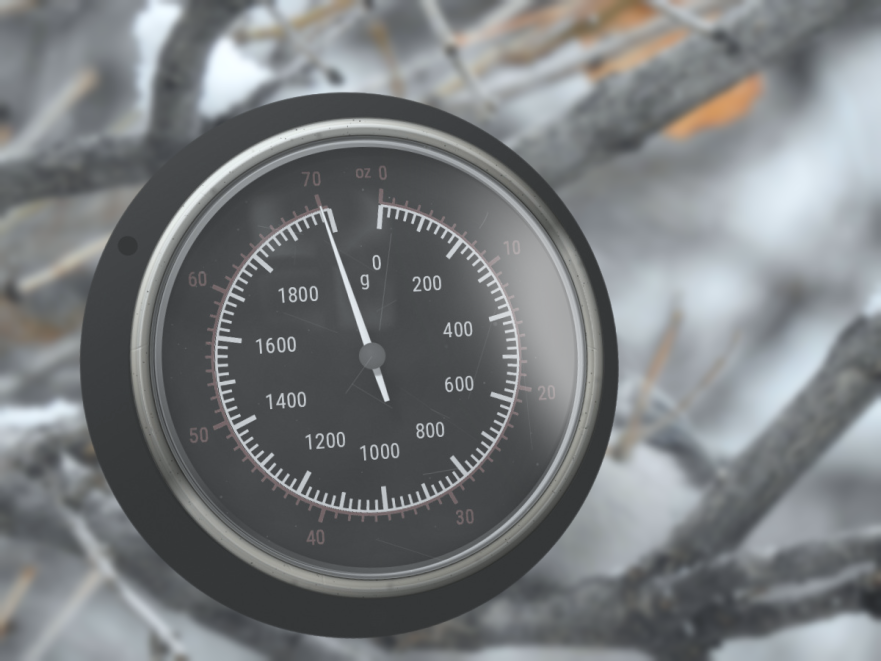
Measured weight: 1980 g
